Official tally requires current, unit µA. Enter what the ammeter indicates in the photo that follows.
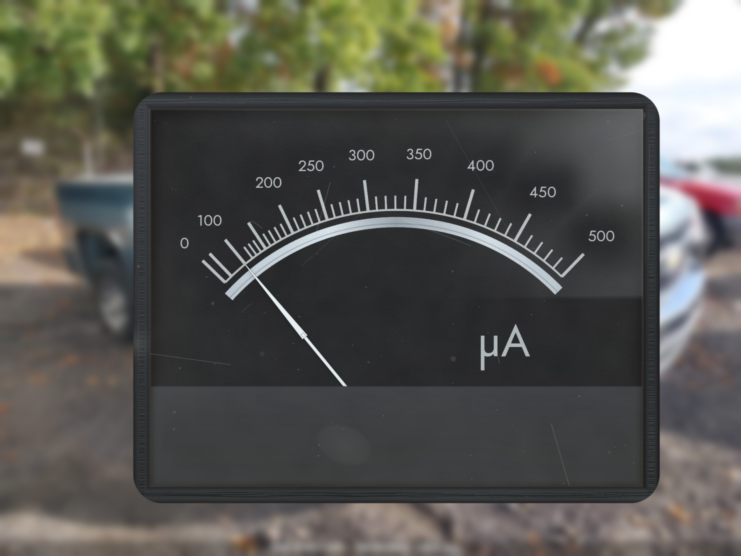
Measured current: 100 µA
